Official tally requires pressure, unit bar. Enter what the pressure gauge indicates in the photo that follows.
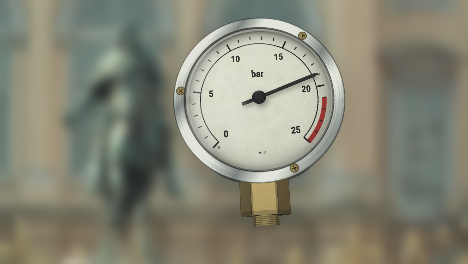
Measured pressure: 19 bar
